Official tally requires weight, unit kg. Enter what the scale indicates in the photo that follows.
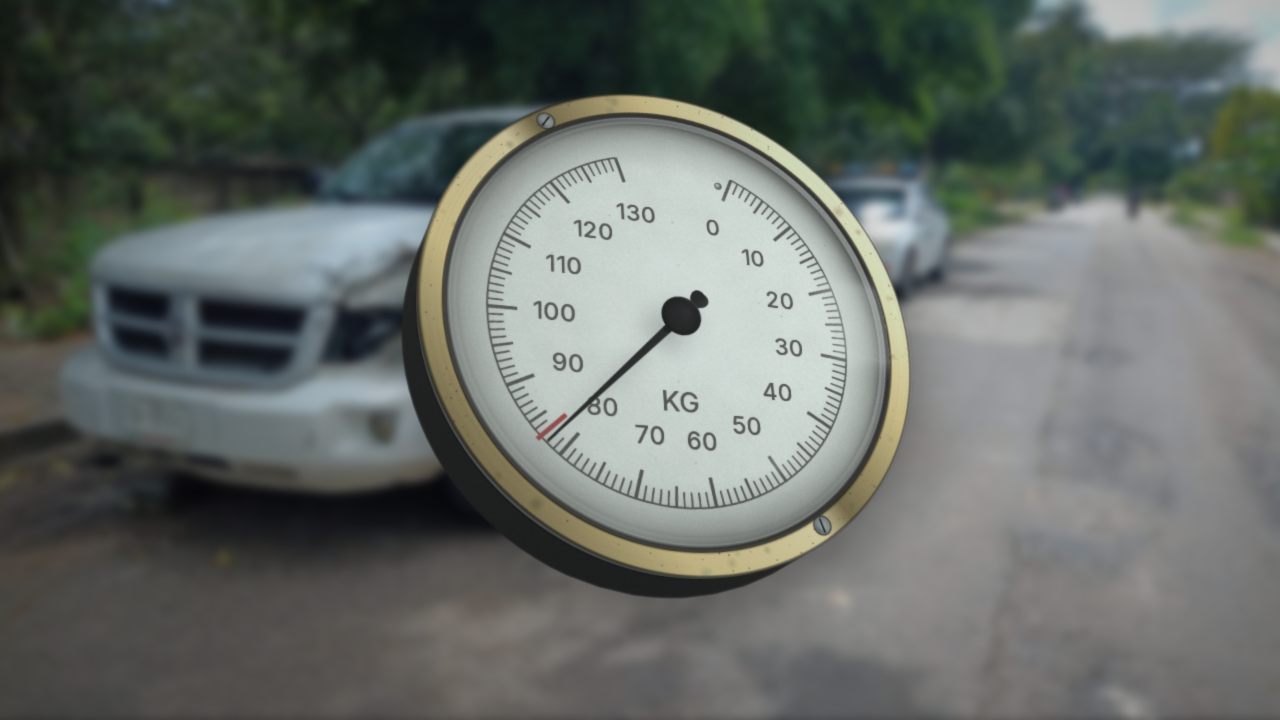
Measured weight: 82 kg
